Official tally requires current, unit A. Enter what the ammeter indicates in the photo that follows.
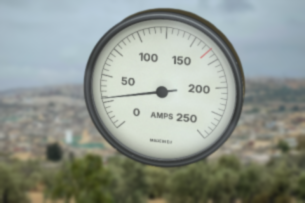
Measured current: 30 A
